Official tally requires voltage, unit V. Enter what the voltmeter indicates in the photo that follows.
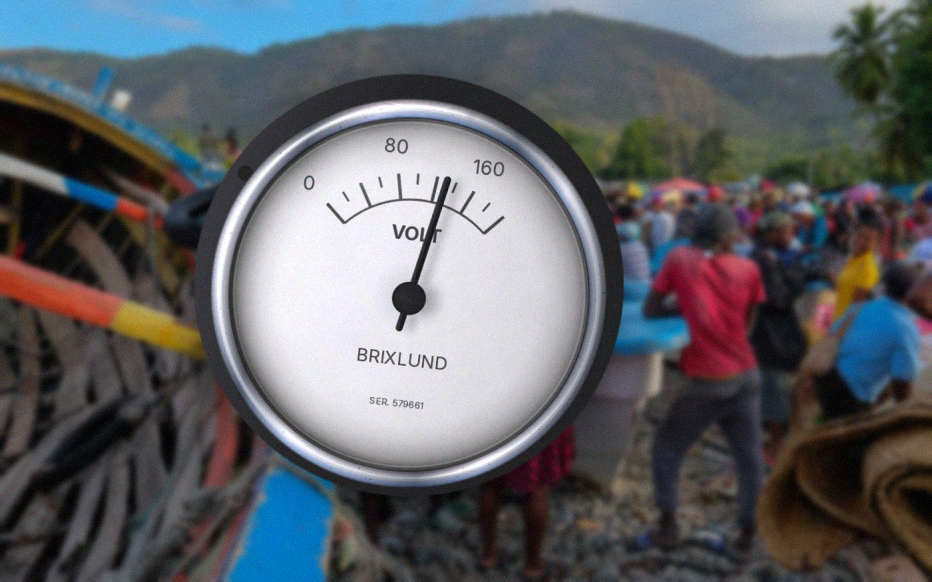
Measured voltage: 130 V
